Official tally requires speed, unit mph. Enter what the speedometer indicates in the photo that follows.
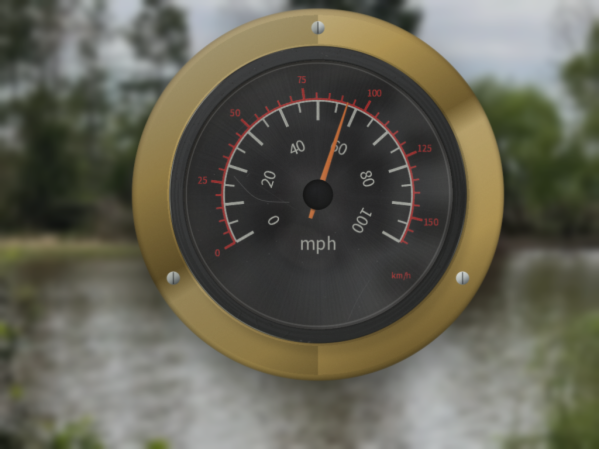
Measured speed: 57.5 mph
